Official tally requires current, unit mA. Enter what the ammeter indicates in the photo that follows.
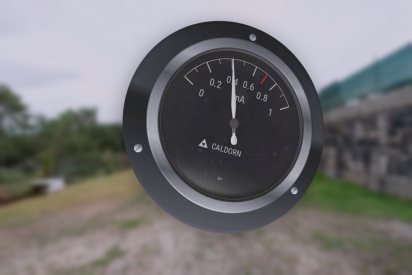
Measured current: 0.4 mA
